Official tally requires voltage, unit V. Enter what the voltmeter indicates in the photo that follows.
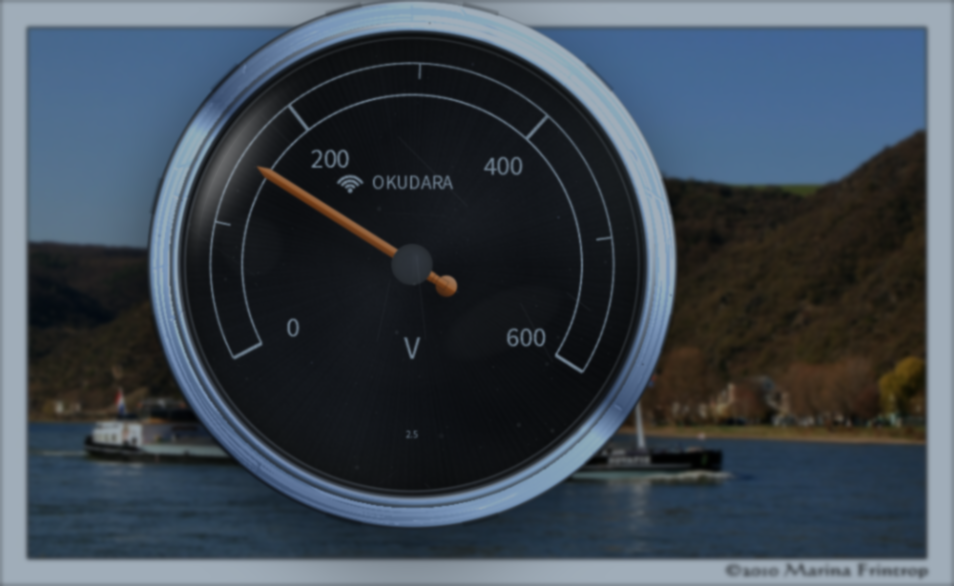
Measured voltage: 150 V
